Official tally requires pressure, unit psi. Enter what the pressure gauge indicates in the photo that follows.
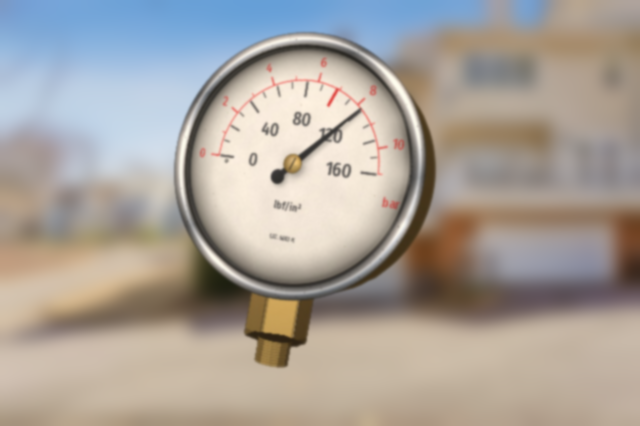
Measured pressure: 120 psi
